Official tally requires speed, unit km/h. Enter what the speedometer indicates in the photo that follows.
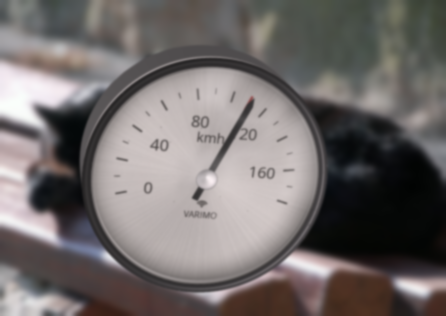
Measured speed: 110 km/h
